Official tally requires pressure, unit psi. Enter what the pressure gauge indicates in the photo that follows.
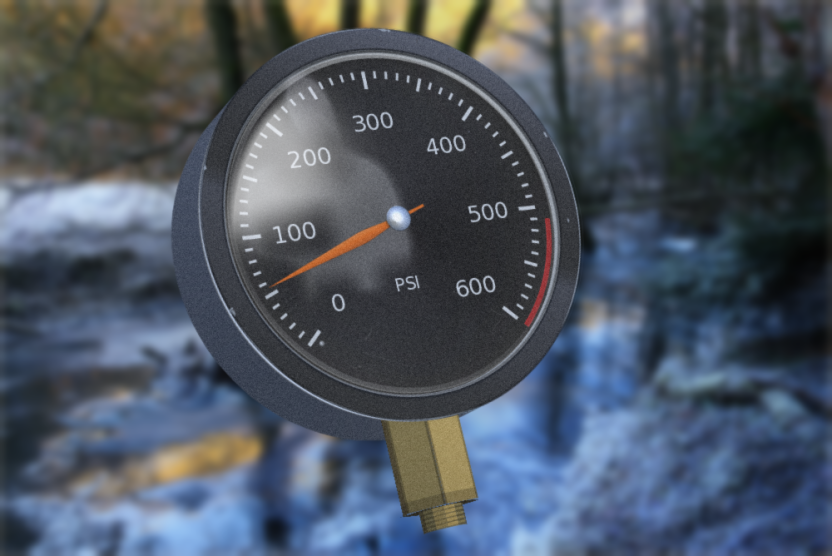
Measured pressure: 55 psi
